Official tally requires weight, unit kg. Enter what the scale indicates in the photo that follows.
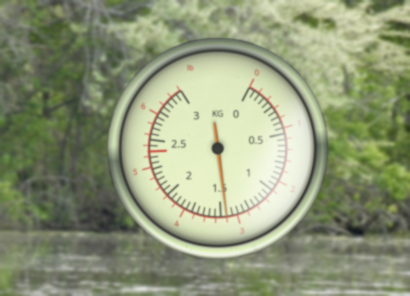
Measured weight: 1.45 kg
